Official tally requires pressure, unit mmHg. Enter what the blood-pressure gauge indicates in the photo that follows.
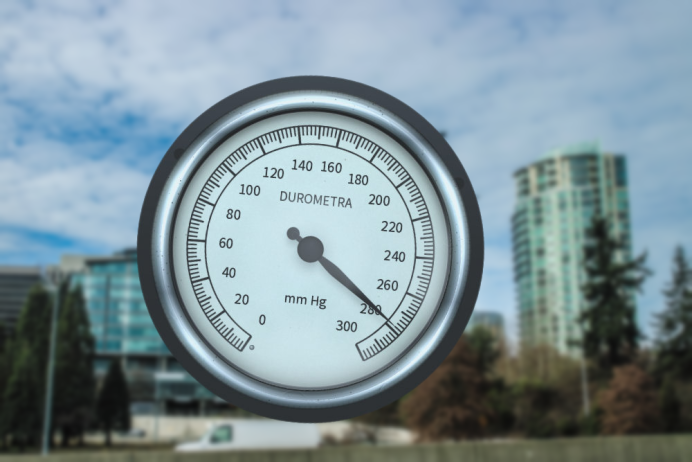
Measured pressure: 278 mmHg
